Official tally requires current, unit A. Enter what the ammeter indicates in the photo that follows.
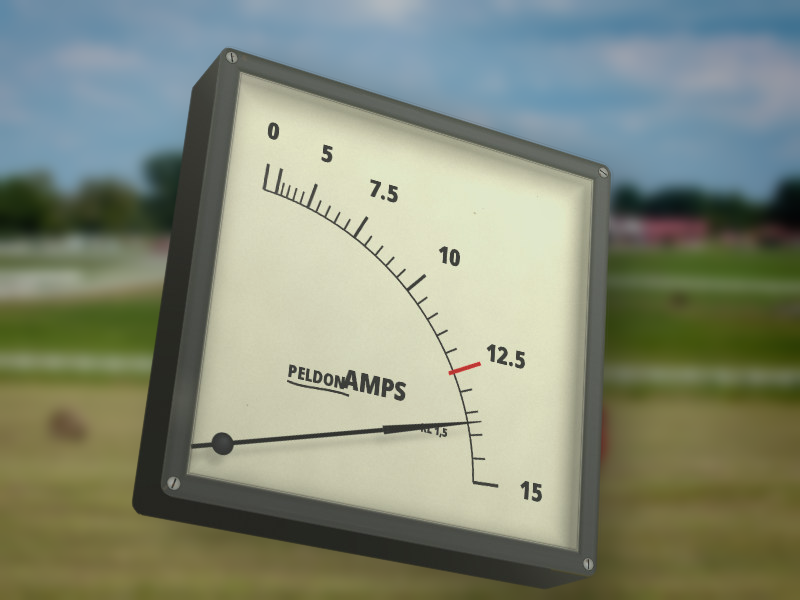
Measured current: 13.75 A
